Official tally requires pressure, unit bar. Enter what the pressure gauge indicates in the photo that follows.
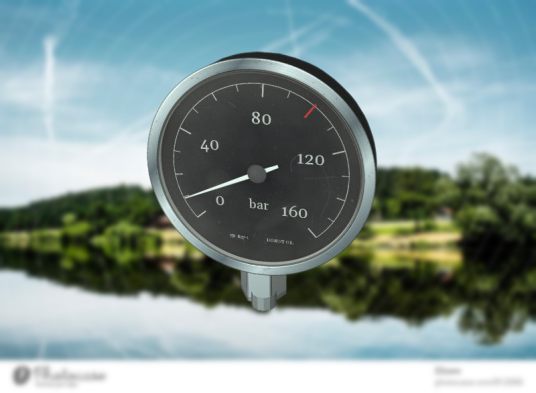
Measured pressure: 10 bar
